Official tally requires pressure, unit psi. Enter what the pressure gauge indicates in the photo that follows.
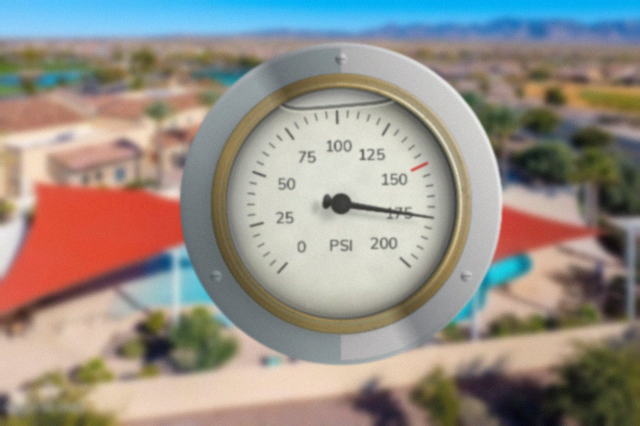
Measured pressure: 175 psi
